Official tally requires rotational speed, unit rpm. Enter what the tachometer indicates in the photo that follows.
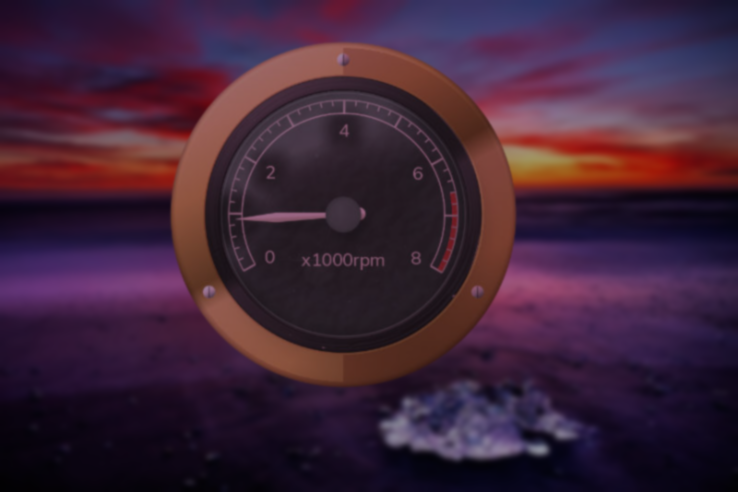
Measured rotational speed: 900 rpm
